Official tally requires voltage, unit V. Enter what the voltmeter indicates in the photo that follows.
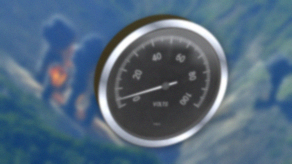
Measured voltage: 5 V
